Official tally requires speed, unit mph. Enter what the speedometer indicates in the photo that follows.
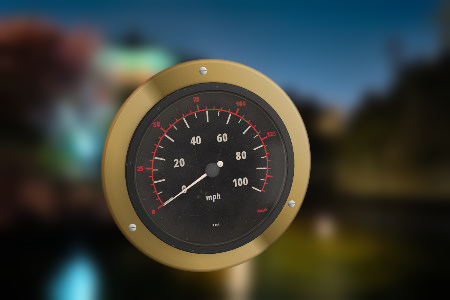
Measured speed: 0 mph
